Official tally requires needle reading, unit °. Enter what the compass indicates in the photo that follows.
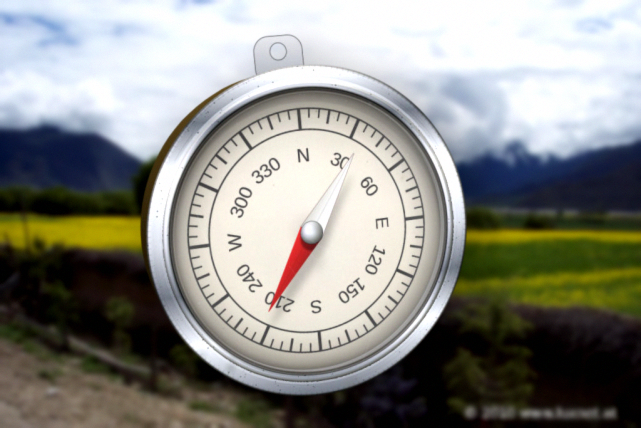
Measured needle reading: 215 °
